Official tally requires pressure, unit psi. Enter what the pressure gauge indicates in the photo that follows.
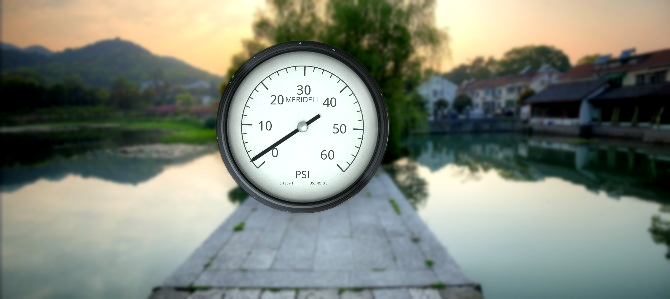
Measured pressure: 2 psi
